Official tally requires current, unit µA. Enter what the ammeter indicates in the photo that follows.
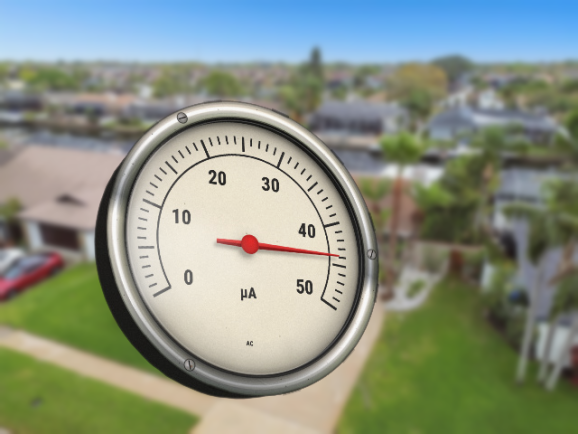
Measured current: 44 µA
